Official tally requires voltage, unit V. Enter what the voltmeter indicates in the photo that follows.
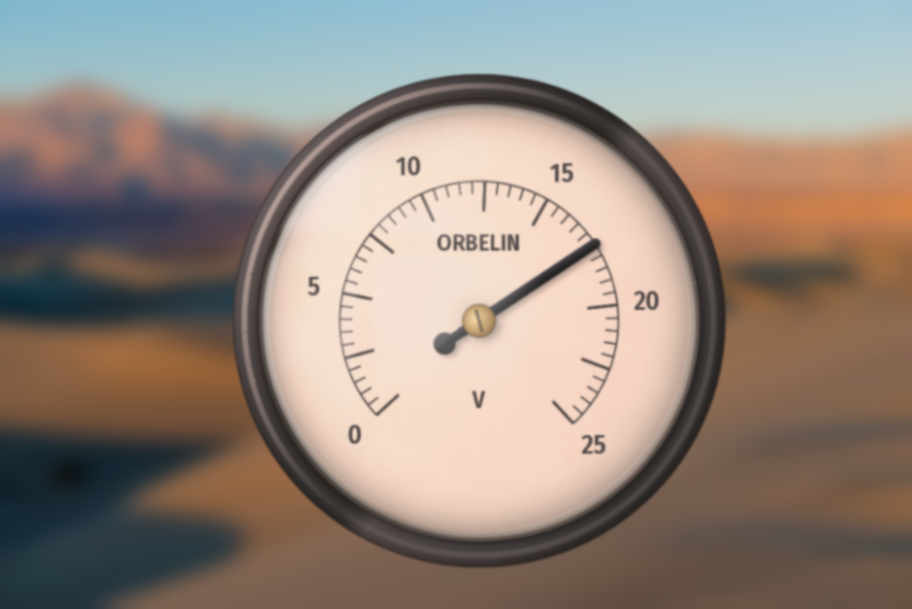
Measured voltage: 17.5 V
